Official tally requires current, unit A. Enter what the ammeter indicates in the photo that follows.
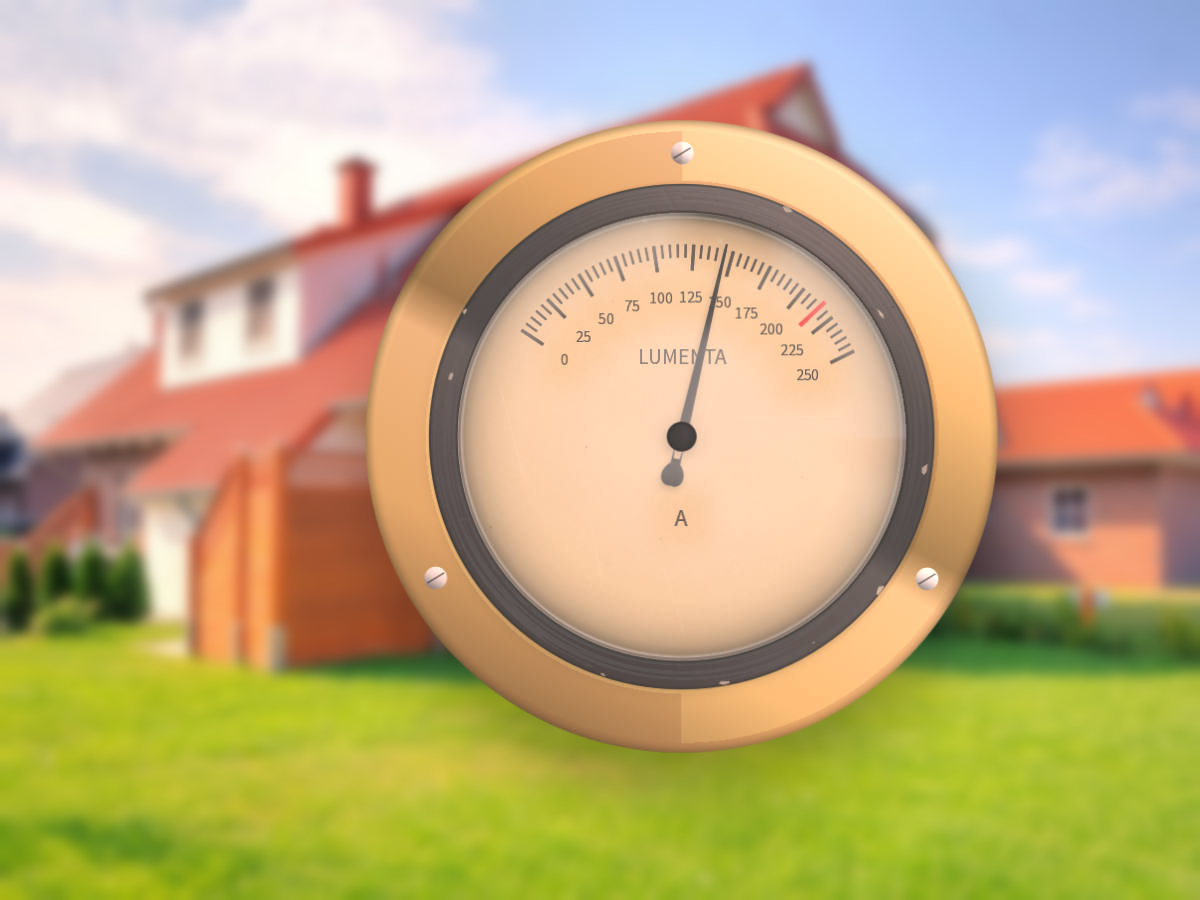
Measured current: 145 A
